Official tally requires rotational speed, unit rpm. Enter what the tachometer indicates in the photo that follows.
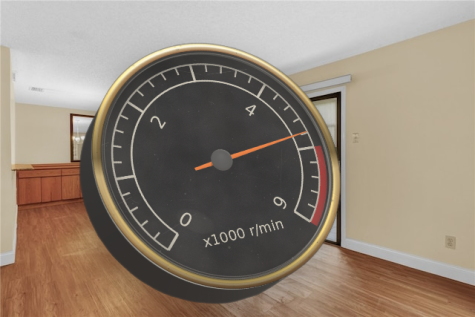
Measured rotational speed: 4800 rpm
